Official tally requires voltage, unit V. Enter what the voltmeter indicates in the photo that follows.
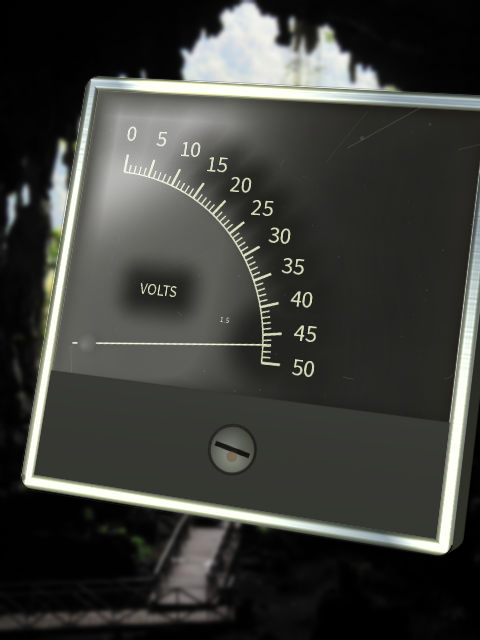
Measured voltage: 47 V
